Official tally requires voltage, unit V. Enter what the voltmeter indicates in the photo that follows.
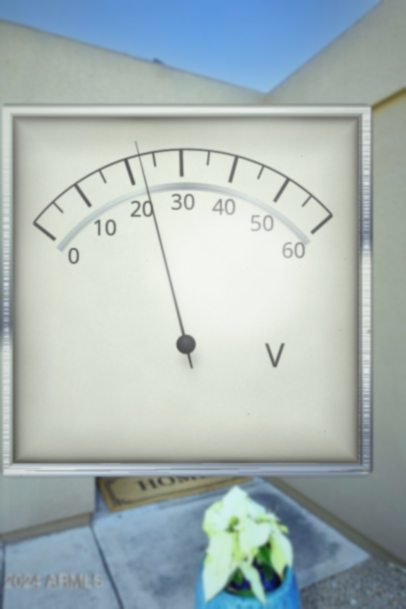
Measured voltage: 22.5 V
